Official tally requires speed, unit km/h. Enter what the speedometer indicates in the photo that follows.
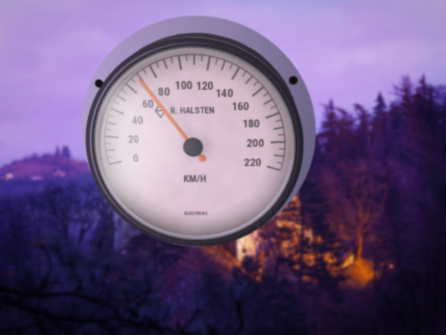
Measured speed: 70 km/h
